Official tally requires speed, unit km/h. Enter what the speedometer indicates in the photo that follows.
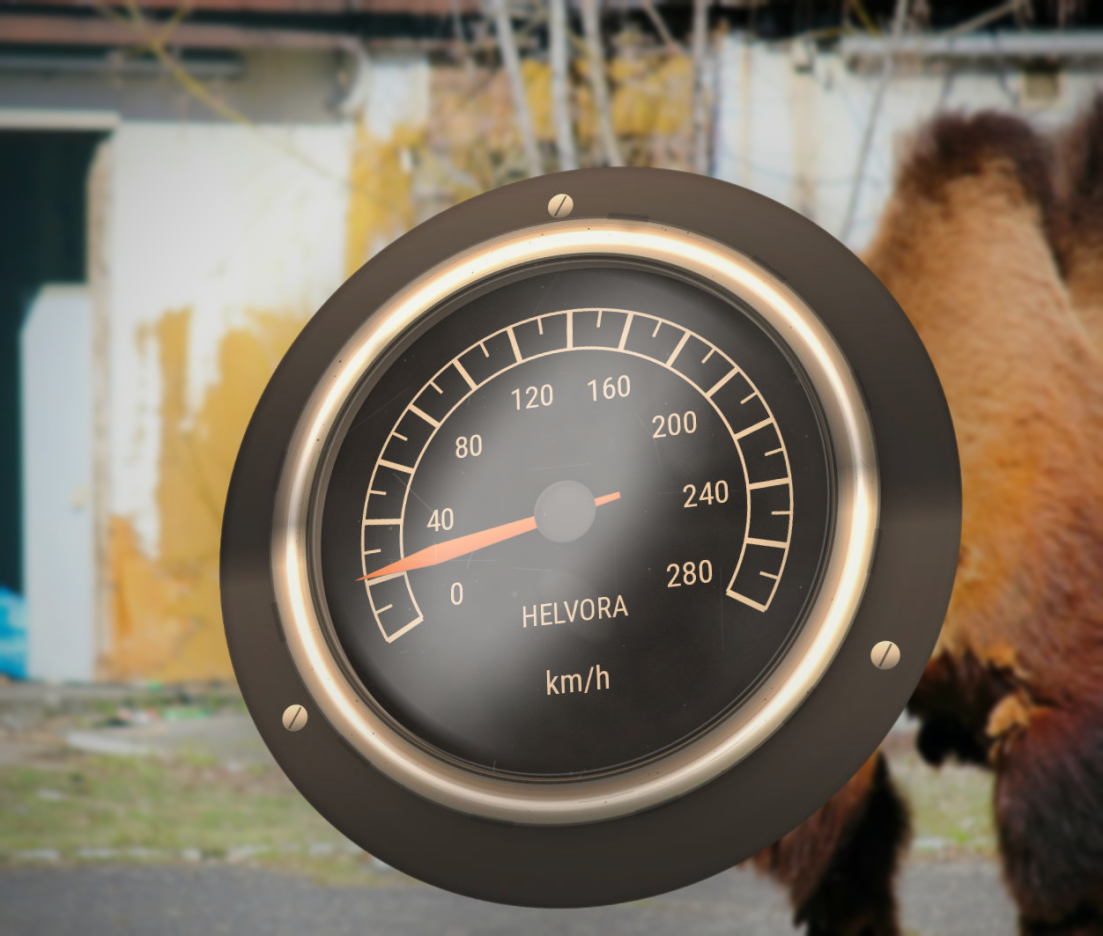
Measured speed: 20 km/h
